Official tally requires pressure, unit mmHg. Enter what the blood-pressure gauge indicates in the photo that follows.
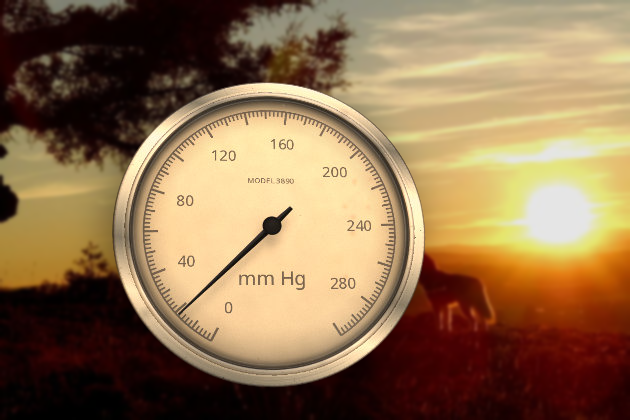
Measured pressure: 18 mmHg
